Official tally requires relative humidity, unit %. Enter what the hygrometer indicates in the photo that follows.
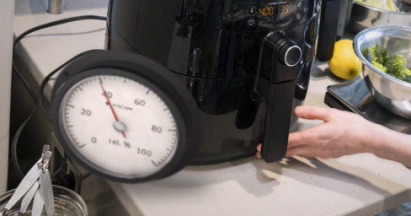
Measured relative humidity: 40 %
